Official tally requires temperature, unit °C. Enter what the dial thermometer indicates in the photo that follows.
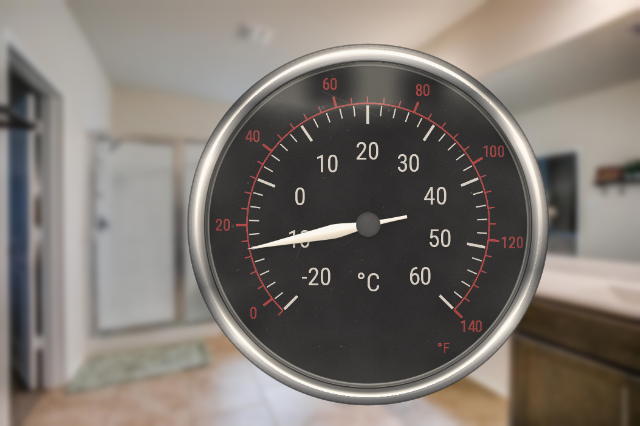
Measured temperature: -10 °C
